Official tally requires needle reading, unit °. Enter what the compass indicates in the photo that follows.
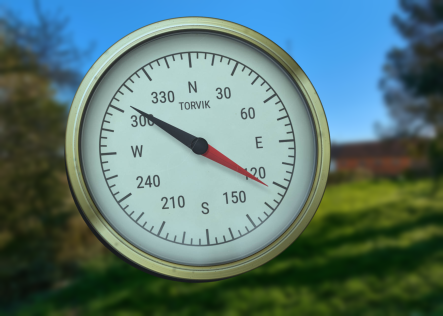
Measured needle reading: 125 °
